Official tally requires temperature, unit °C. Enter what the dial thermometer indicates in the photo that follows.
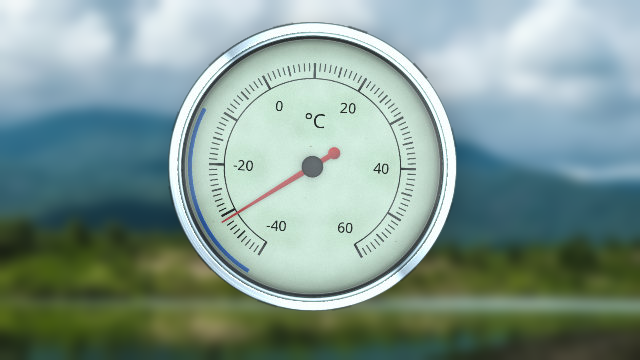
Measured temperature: -31 °C
